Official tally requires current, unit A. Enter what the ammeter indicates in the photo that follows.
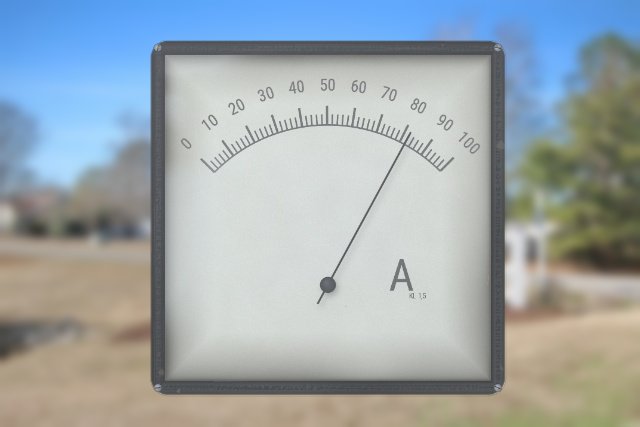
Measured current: 82 A
